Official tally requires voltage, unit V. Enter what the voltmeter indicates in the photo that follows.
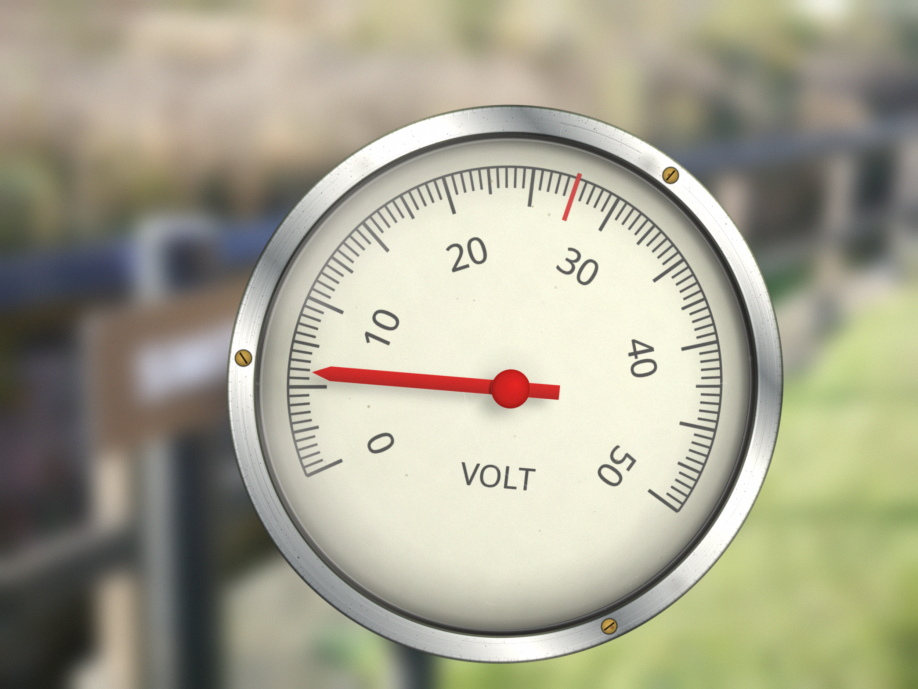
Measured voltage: 6 V
